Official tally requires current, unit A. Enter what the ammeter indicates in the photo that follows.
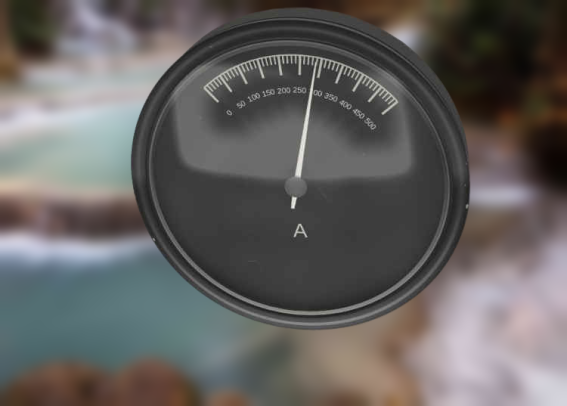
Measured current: 290 A
